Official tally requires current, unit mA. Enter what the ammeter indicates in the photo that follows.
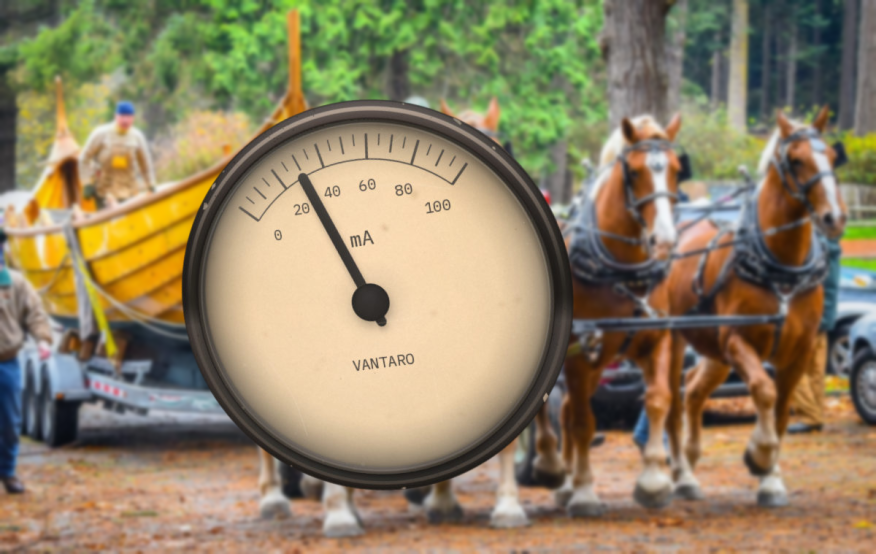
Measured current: 30 mA
